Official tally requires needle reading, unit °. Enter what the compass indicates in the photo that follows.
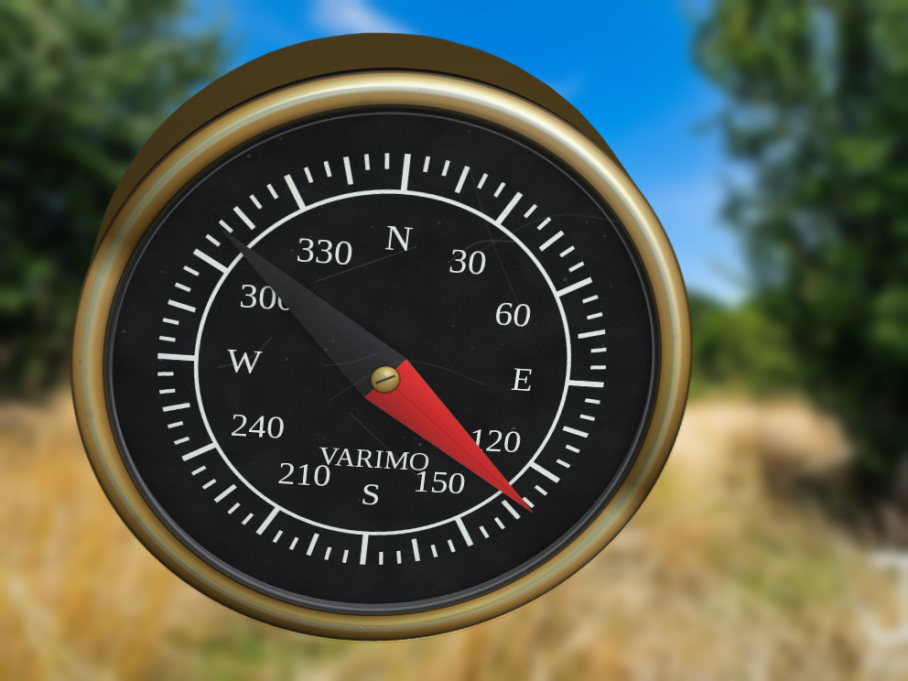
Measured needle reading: 130 °
